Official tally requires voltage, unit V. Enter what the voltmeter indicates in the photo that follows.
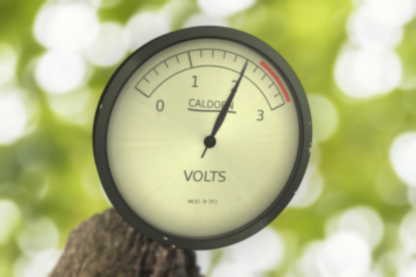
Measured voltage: 2 V
